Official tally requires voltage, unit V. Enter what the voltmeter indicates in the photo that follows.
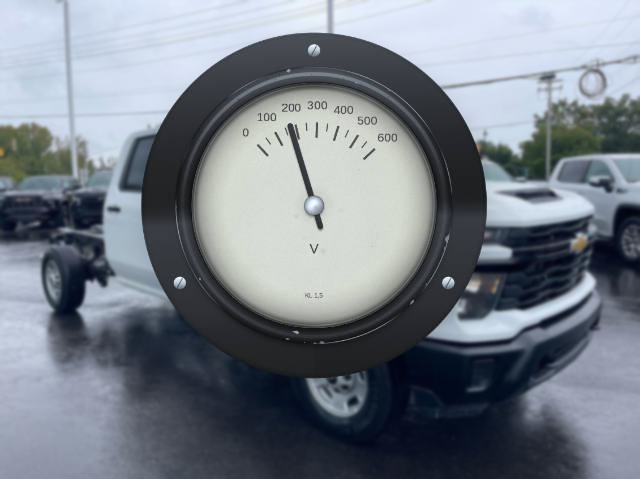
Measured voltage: 175 V
